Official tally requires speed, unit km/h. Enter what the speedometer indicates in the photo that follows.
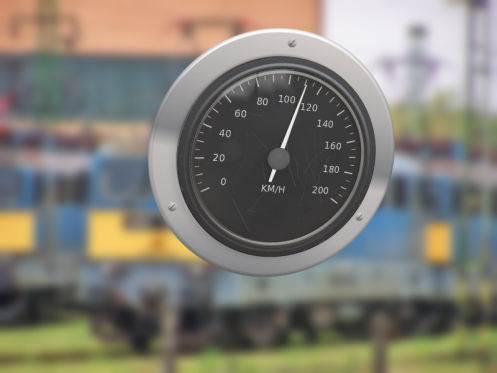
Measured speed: 110 km/h
